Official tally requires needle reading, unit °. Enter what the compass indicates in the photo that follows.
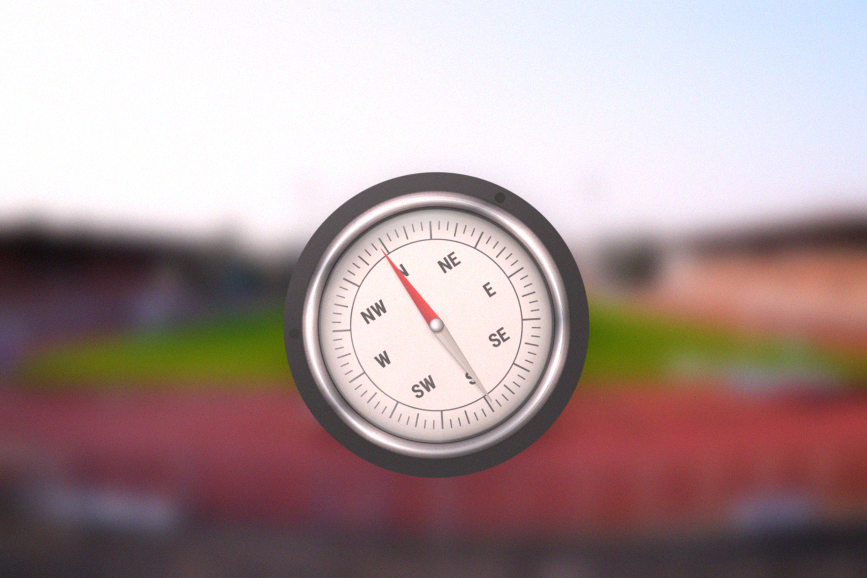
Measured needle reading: 357.5 °
